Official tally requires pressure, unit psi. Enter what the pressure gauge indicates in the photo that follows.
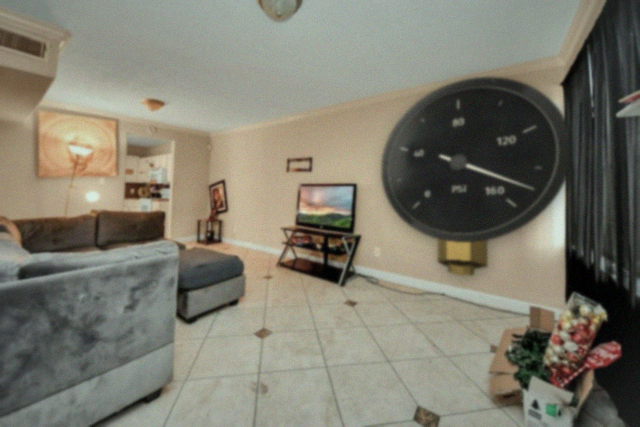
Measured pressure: 150 psi
